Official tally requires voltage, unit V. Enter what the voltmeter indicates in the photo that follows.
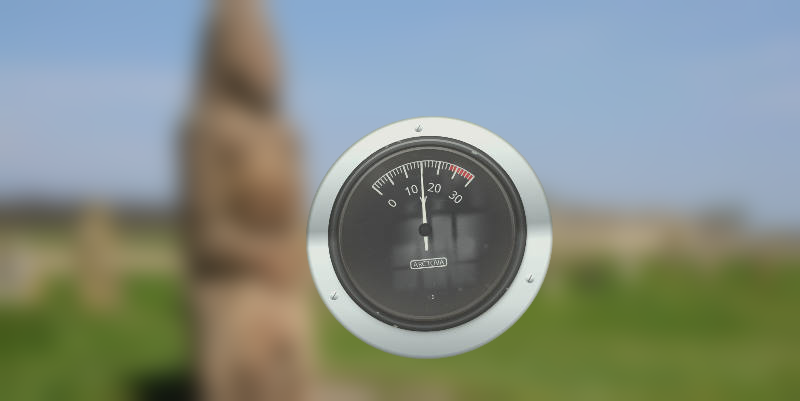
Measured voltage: 15 V
